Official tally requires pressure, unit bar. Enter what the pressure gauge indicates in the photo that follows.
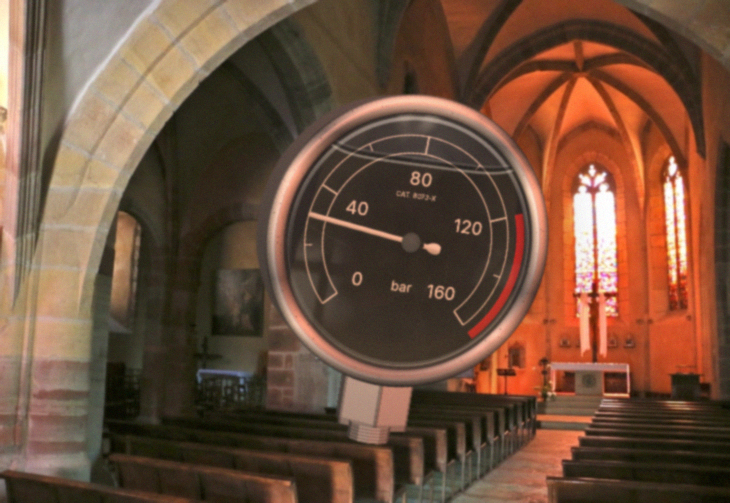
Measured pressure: 30 bar
